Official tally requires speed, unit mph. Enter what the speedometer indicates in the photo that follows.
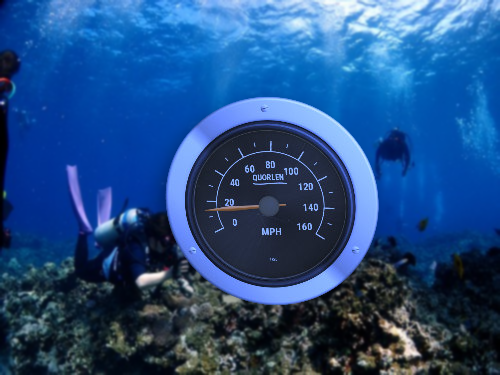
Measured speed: 15 mph
